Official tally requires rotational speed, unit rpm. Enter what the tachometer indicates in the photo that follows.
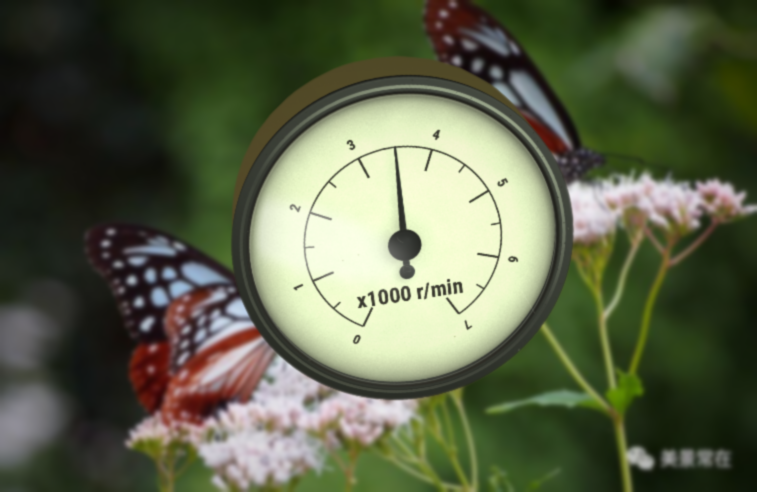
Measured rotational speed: 3500 rpm
